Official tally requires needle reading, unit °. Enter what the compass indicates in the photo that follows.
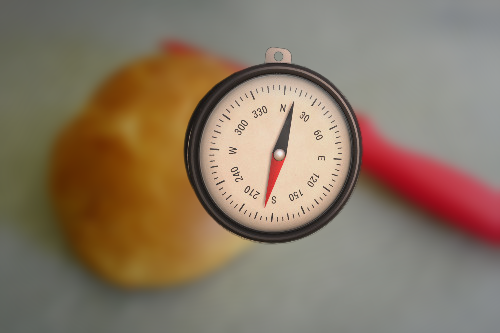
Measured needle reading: 190 °
